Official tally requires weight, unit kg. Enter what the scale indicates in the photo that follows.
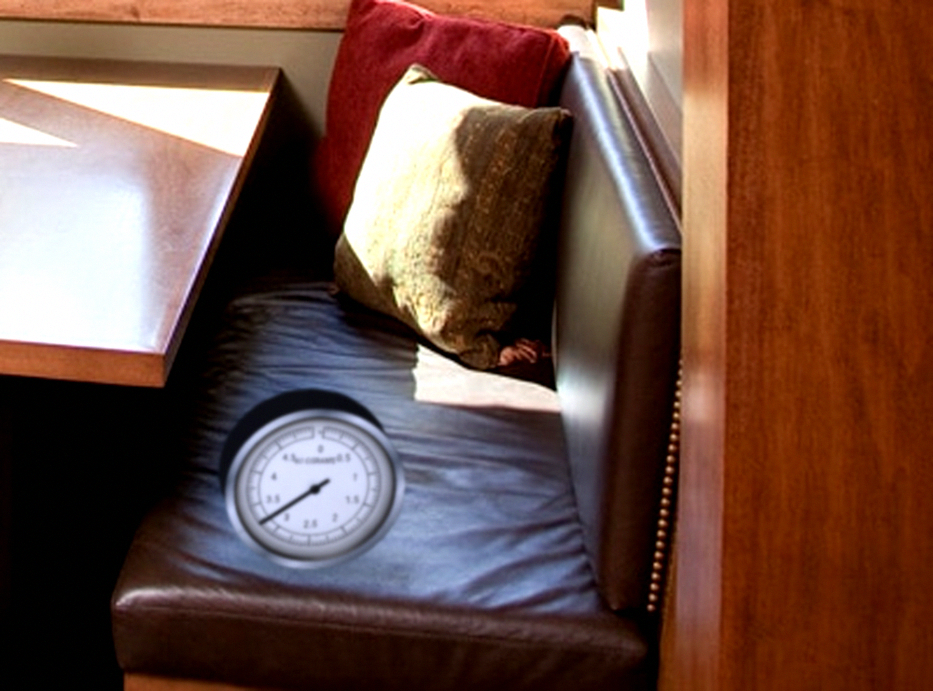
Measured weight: 3.25 kg
